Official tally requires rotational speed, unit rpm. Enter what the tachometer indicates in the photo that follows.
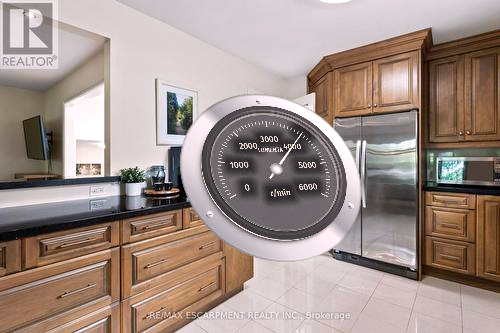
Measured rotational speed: 4000 rpm
